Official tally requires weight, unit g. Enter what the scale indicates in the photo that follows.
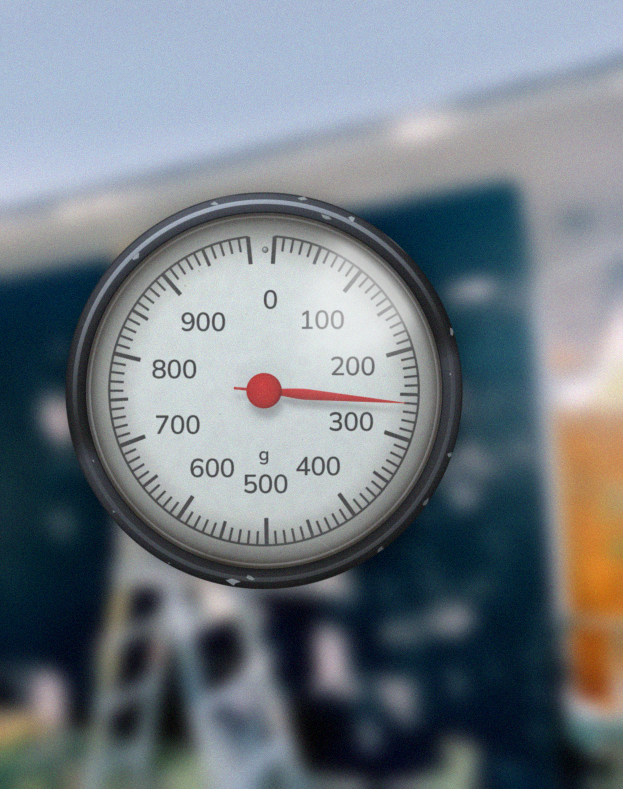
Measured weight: 260 g
